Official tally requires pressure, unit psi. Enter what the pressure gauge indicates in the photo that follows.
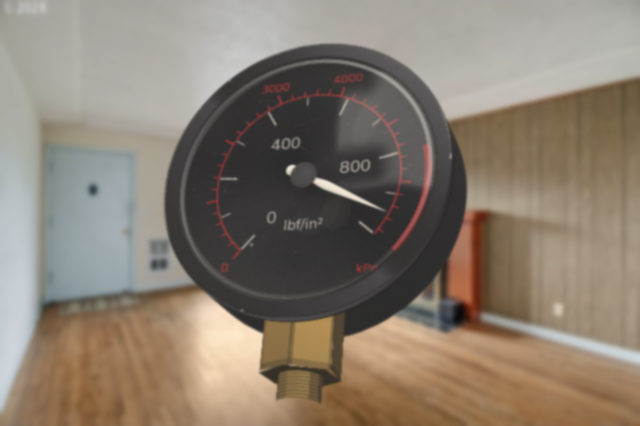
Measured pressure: 950 psi
